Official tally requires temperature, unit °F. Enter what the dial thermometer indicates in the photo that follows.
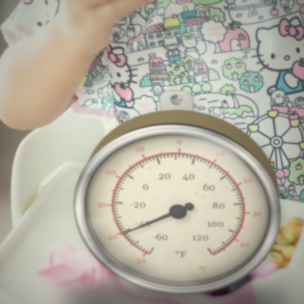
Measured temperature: -40 °F
